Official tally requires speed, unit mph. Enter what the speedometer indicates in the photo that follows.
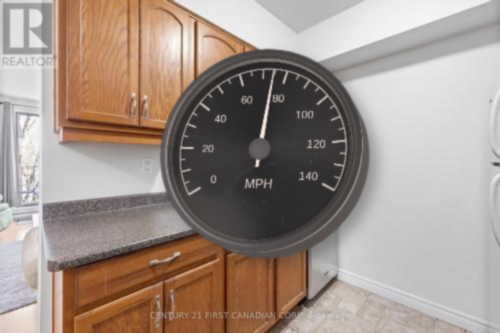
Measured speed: 75 mph
